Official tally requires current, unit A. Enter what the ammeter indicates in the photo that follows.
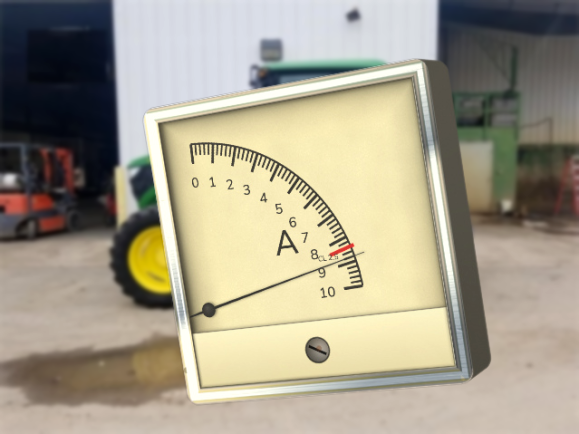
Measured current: 8.8 A
